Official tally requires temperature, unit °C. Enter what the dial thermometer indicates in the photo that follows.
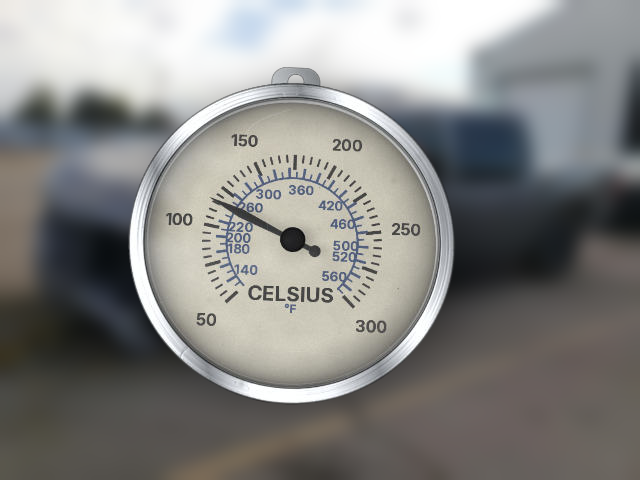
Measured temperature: 115 °C
